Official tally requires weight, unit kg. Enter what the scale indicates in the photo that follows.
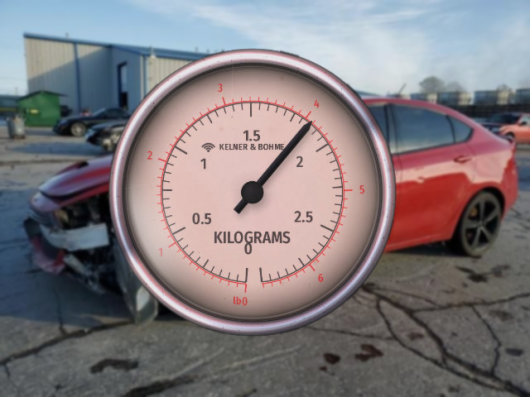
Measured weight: 1.85 kg
